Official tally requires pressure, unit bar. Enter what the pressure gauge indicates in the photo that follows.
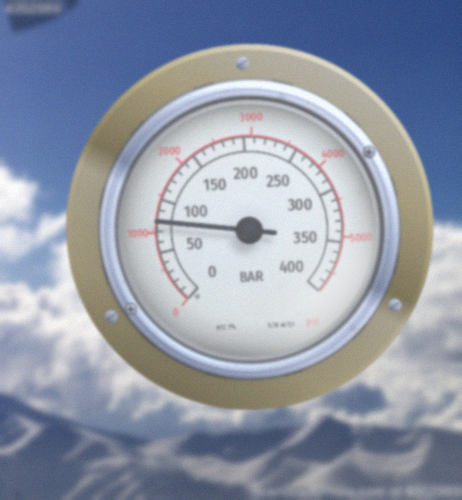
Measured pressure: 80 bar
